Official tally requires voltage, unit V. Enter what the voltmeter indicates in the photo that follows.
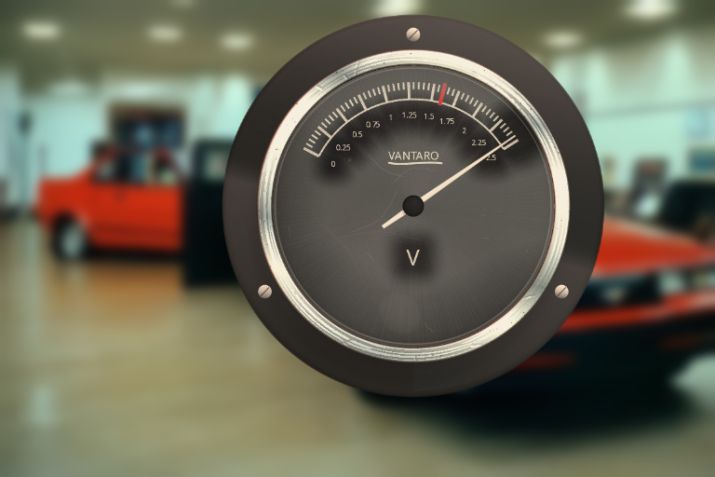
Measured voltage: 2.45 V
